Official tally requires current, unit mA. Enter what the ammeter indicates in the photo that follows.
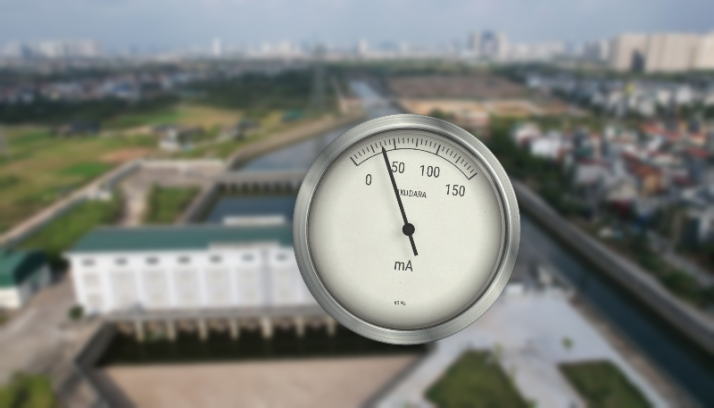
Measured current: 35 mA
